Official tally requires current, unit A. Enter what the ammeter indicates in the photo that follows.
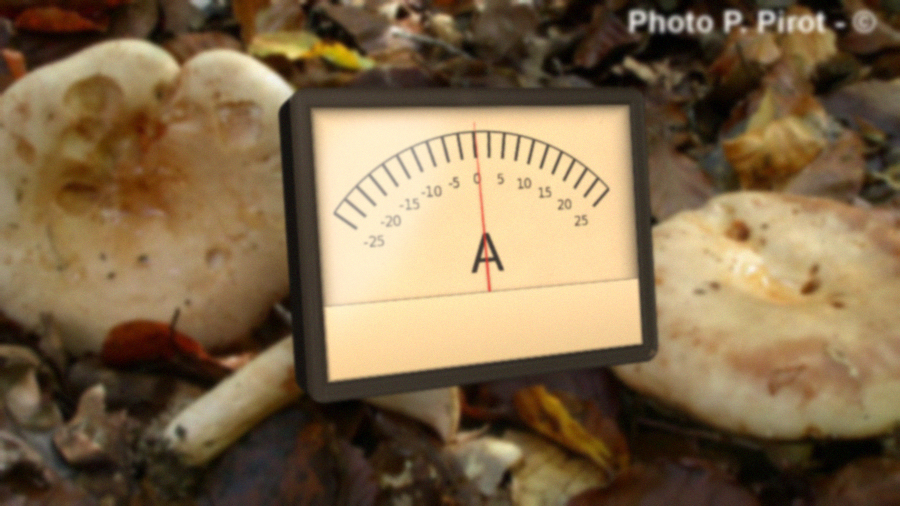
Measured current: 0 A
